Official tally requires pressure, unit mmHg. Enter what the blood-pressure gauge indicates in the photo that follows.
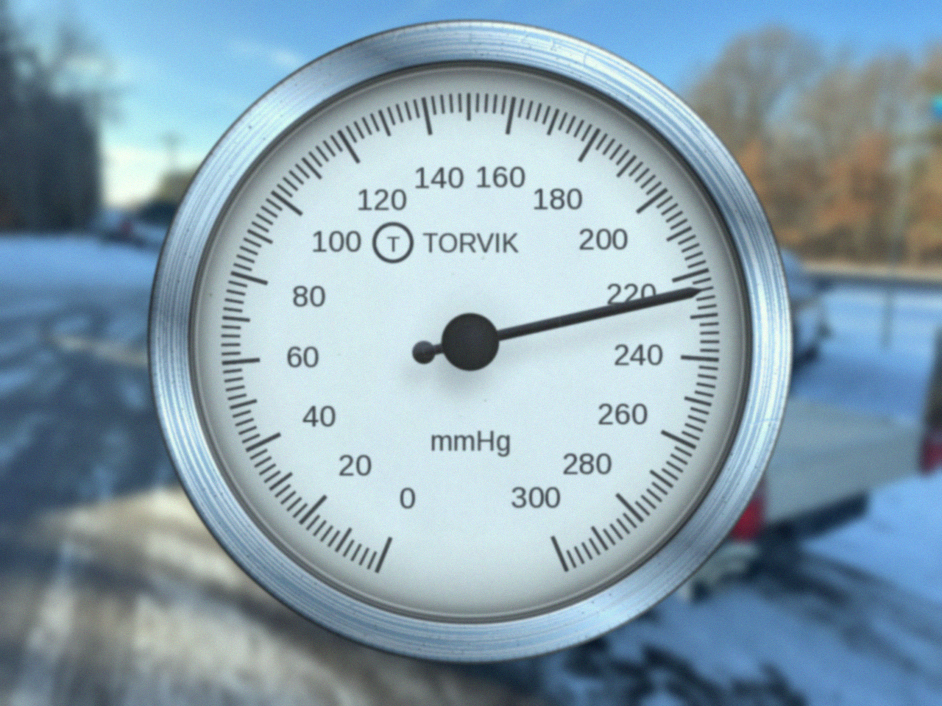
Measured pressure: 224 mmHg
